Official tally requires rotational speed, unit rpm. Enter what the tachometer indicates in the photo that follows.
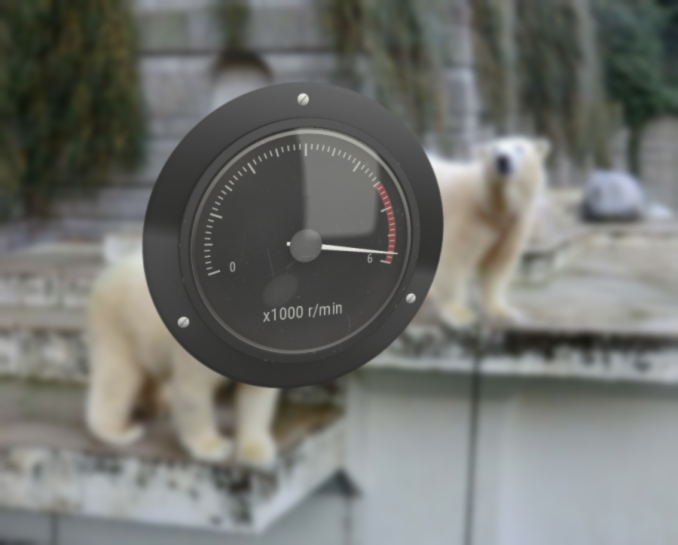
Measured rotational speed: 5800 rpm
